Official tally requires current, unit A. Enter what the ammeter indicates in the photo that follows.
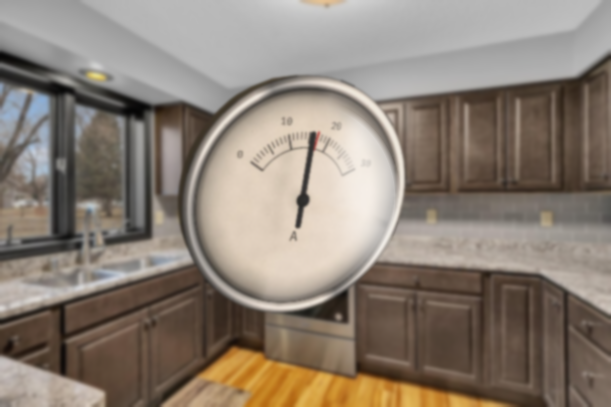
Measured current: 15 A
